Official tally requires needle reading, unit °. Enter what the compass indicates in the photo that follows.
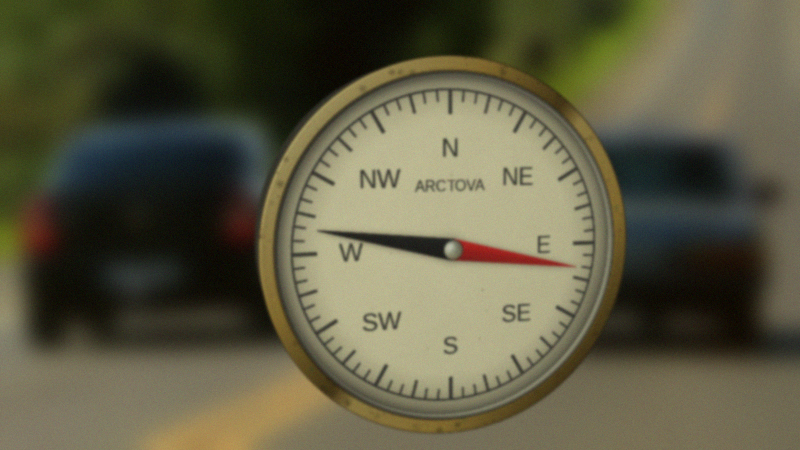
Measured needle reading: 100 °
